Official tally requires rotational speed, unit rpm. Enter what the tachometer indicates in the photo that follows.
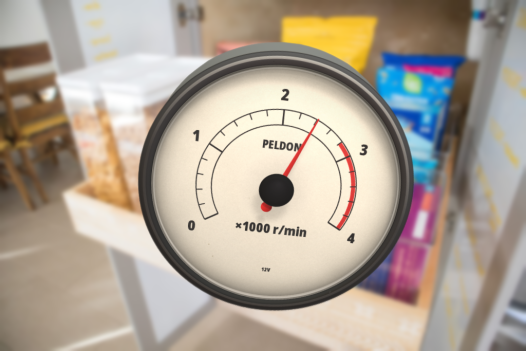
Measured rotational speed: 2400 rpm
